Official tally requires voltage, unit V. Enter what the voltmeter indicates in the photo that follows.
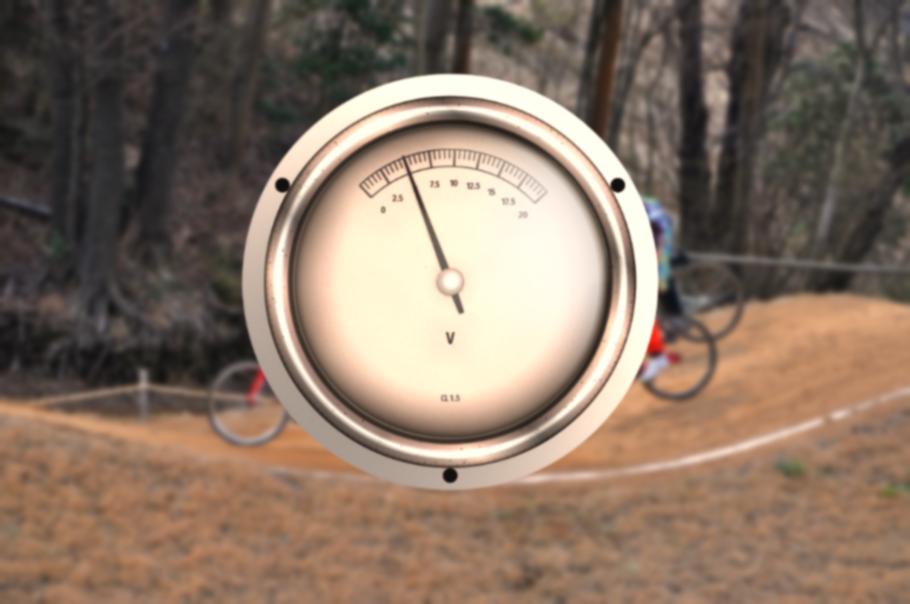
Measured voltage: 5 V
